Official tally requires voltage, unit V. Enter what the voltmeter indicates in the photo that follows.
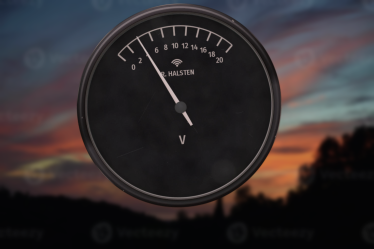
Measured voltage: 4 V
